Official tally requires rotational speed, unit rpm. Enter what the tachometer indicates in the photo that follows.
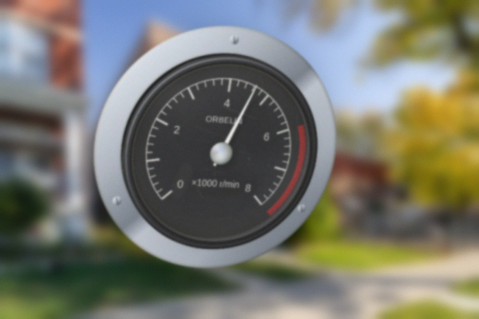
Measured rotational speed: 4600 rpm
